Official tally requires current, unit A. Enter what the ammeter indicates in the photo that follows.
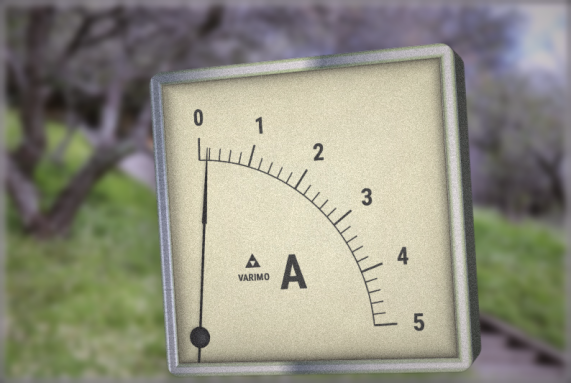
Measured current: 0.2 A
